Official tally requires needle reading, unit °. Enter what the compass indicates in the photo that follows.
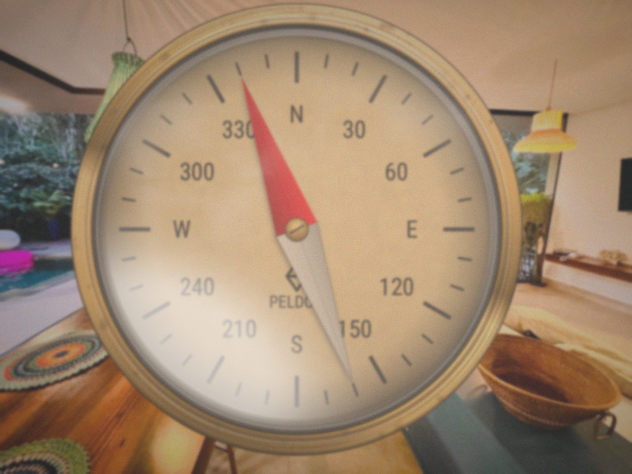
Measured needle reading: 340 °
